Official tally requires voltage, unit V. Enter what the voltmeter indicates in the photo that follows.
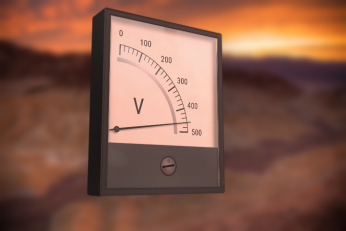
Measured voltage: 460 V
